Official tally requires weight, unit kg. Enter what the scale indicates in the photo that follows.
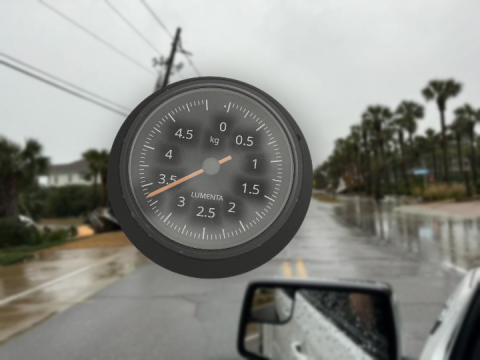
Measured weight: 3.35 kg
